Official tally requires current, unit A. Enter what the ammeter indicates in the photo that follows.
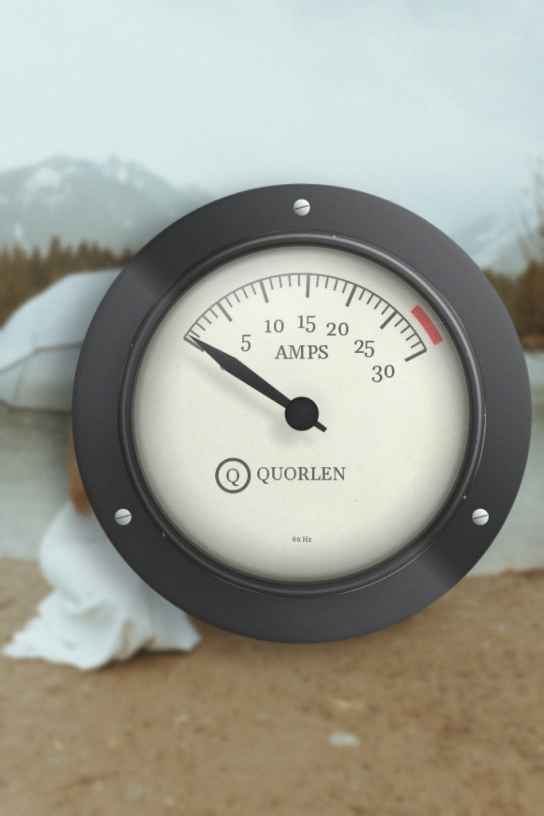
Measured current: 0.5 A
